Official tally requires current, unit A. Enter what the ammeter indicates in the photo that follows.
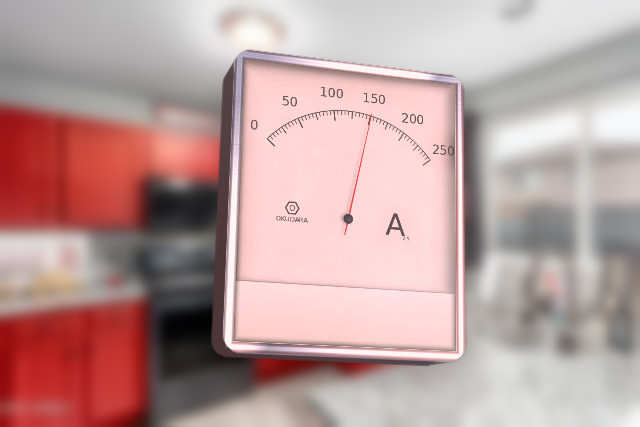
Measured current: 150 A
